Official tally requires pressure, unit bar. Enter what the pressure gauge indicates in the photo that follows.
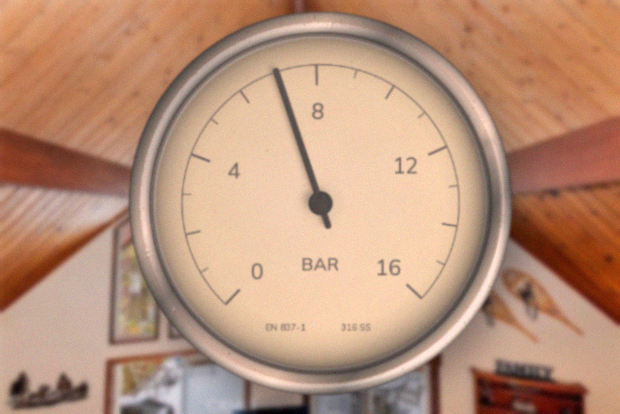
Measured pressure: 7 bar
